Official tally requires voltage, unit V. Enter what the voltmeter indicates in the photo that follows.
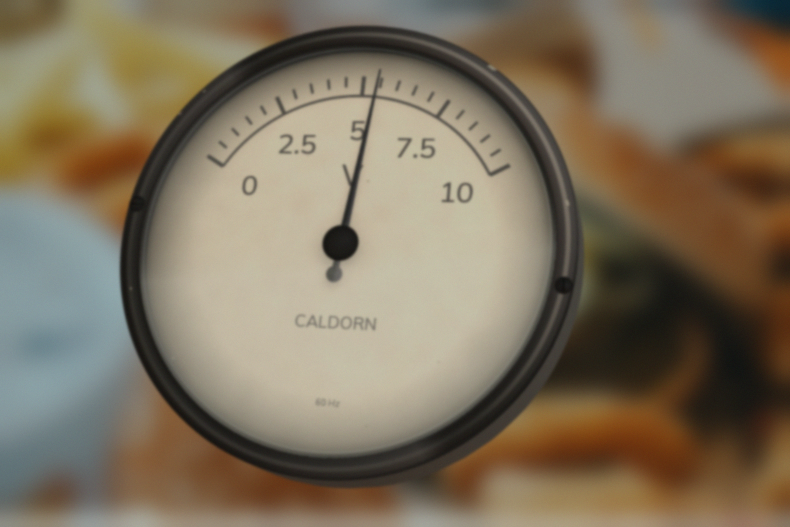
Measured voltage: 5.5 V
